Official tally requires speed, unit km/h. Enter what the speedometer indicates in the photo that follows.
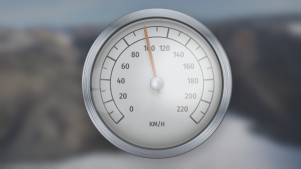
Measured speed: 100 km/h
